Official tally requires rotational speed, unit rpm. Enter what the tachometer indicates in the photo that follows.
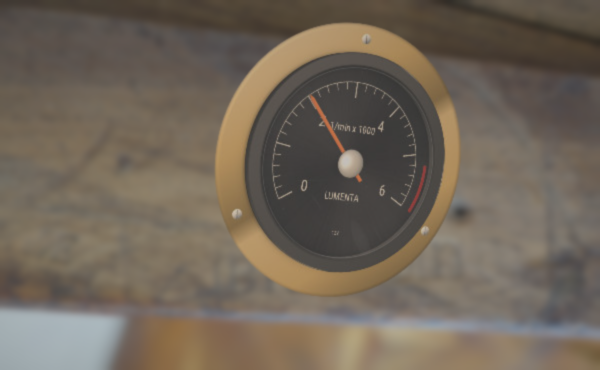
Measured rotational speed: 2000 rpm
